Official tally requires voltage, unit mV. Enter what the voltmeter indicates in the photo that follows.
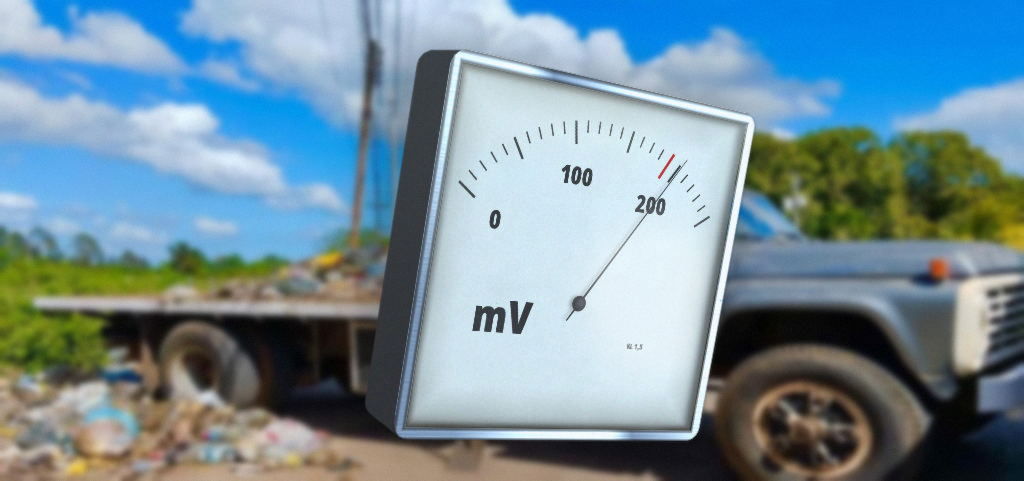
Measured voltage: 200 mV
